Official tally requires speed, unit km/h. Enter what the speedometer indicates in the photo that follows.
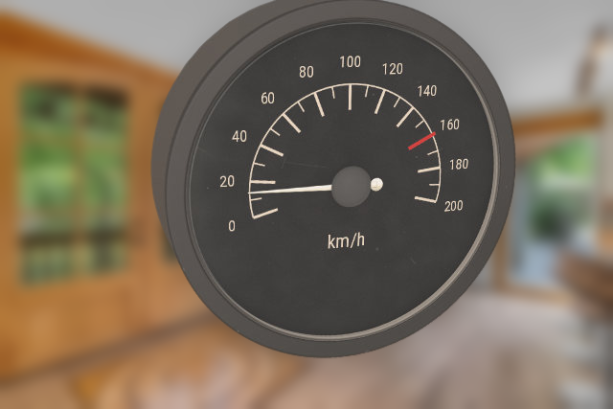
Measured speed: 15 km/h
